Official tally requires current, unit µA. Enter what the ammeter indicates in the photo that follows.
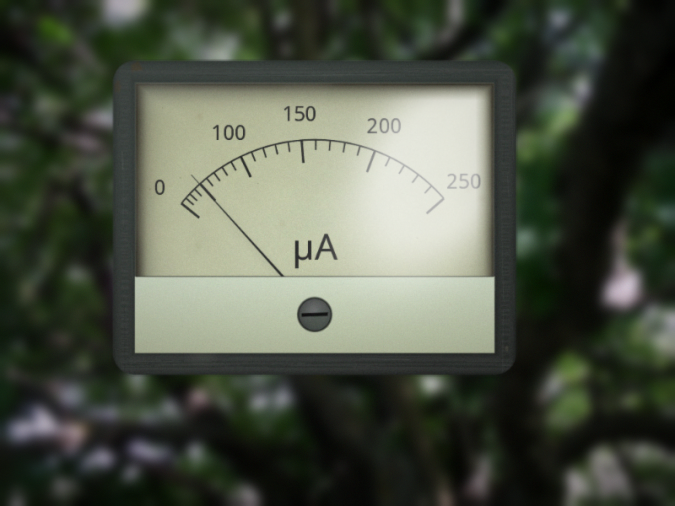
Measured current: 50 µA
